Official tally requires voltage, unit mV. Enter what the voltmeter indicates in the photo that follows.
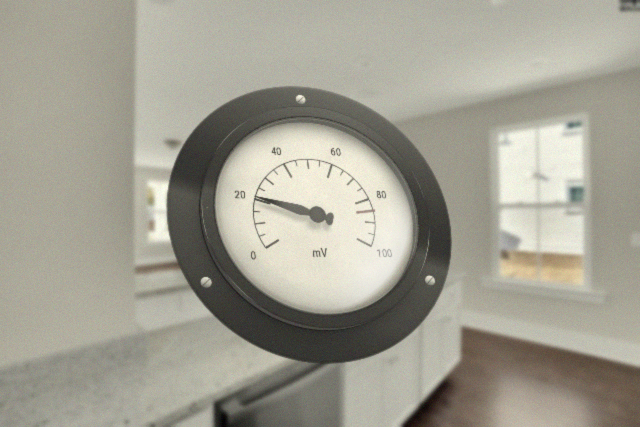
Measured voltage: 20 mV
